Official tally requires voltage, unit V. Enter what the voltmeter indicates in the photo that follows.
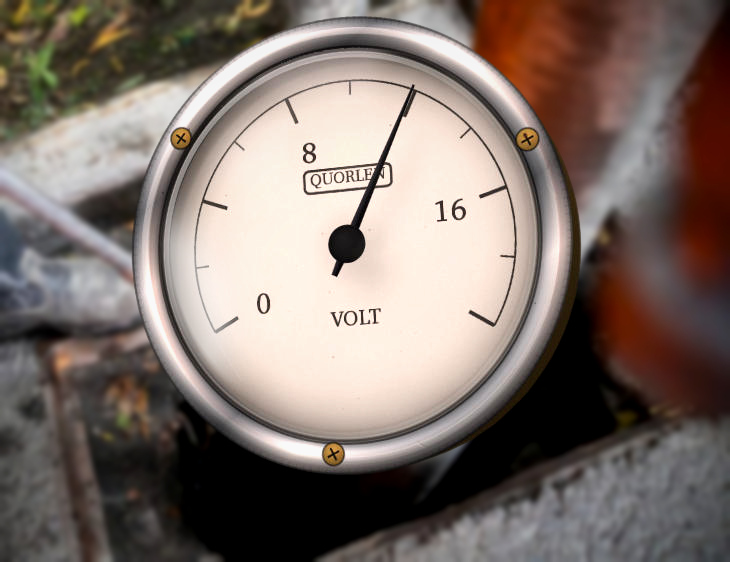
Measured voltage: 12 V
